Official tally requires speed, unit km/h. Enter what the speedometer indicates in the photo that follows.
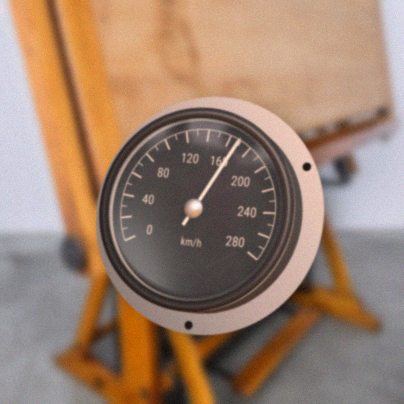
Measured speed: 170 km/h
